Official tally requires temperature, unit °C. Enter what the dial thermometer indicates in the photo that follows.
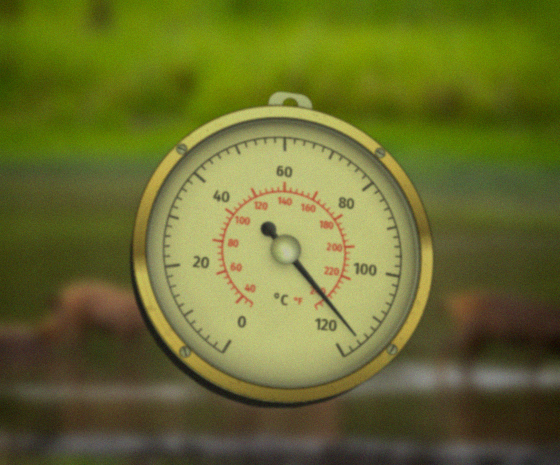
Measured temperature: 116 °C
